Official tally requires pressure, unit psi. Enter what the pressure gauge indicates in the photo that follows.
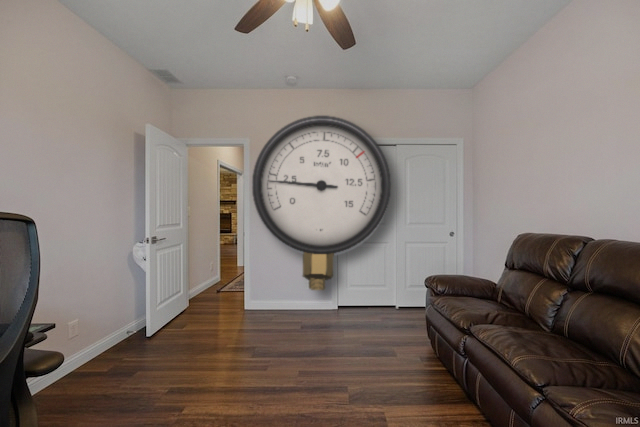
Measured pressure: 2 psi
